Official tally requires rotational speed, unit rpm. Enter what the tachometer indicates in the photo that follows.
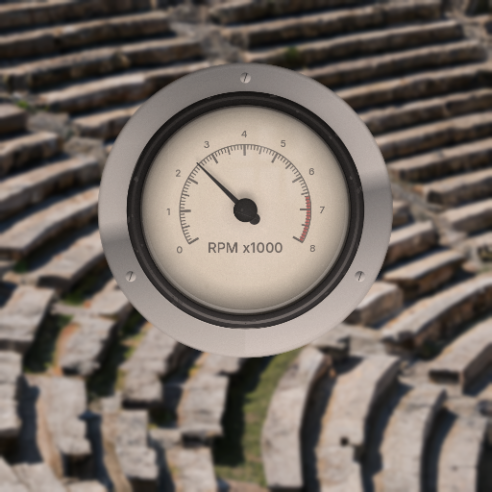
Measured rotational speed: 2500 rpm
